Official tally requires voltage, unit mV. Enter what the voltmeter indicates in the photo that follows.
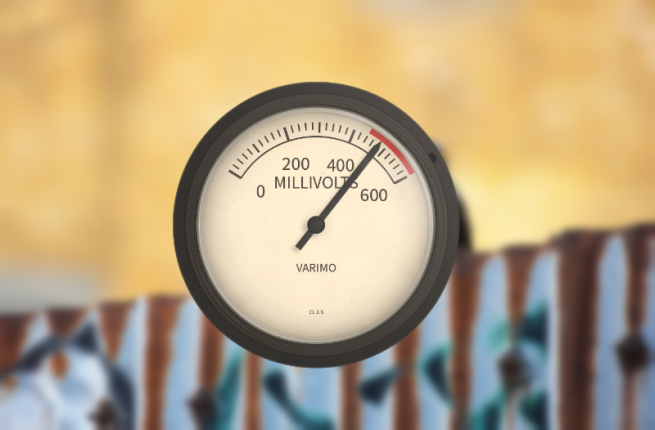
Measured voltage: 480 mV
